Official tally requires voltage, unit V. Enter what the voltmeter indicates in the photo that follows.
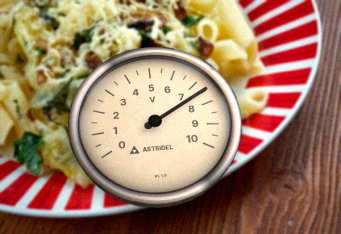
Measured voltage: 7.5 V
